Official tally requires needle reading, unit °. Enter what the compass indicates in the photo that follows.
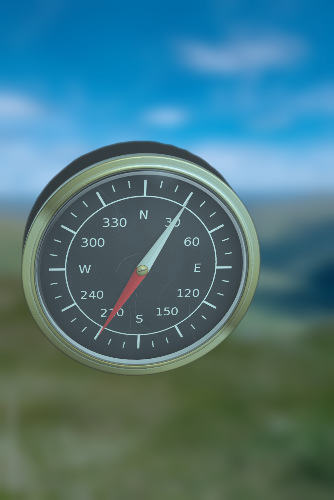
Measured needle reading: 210 °
